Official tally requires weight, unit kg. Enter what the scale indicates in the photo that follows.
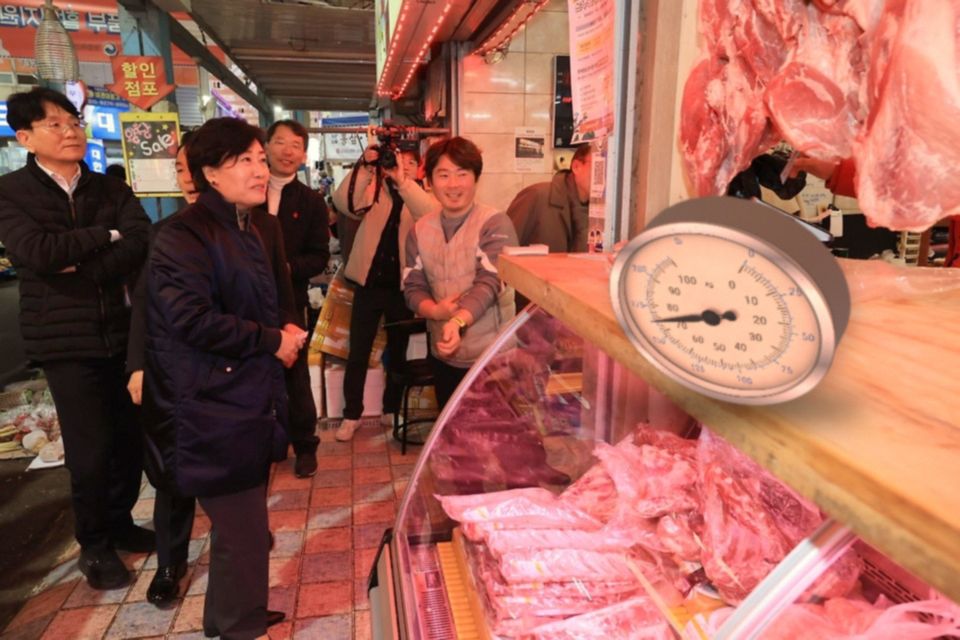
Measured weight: 75 kg
